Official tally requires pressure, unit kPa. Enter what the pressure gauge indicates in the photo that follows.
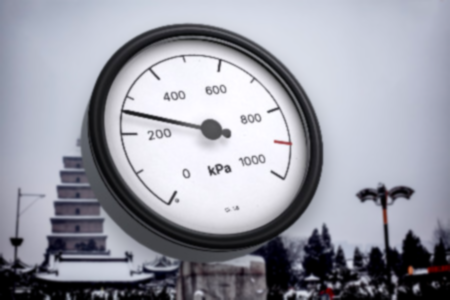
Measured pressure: 250 kPa
